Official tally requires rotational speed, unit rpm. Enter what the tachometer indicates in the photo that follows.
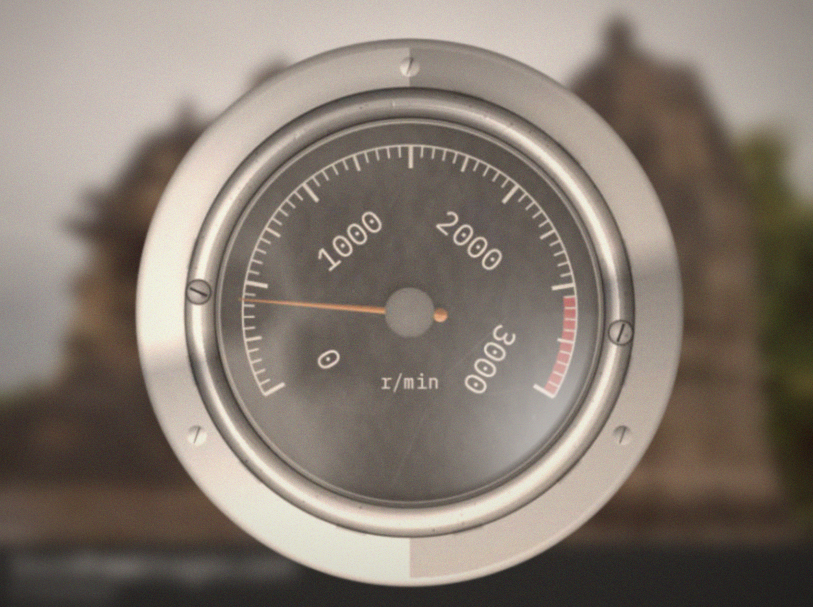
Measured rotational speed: 425 rpm
